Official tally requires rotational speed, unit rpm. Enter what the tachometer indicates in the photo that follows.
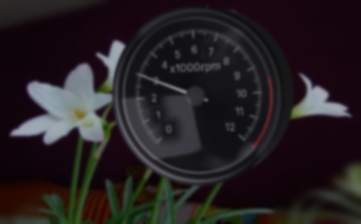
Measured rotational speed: 3000 rpm
